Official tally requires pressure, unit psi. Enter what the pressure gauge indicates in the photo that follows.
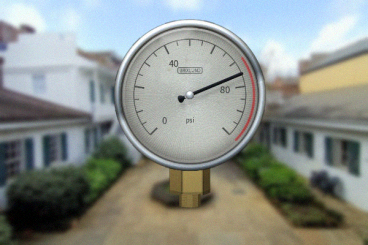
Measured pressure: 75 psi
